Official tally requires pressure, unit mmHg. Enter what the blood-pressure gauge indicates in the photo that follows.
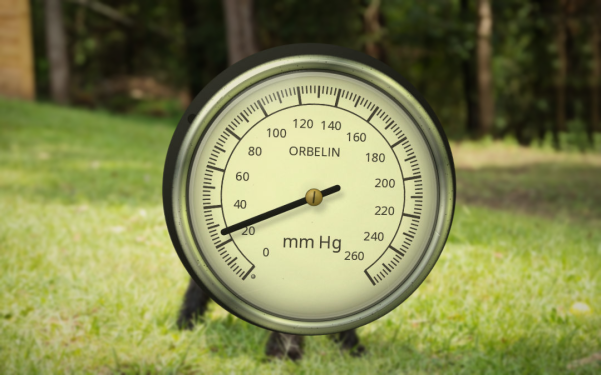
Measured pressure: 26 mmHg
